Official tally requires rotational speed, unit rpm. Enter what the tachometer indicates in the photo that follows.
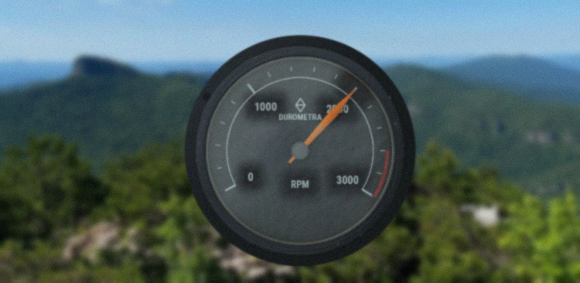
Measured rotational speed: 2000 rpm
